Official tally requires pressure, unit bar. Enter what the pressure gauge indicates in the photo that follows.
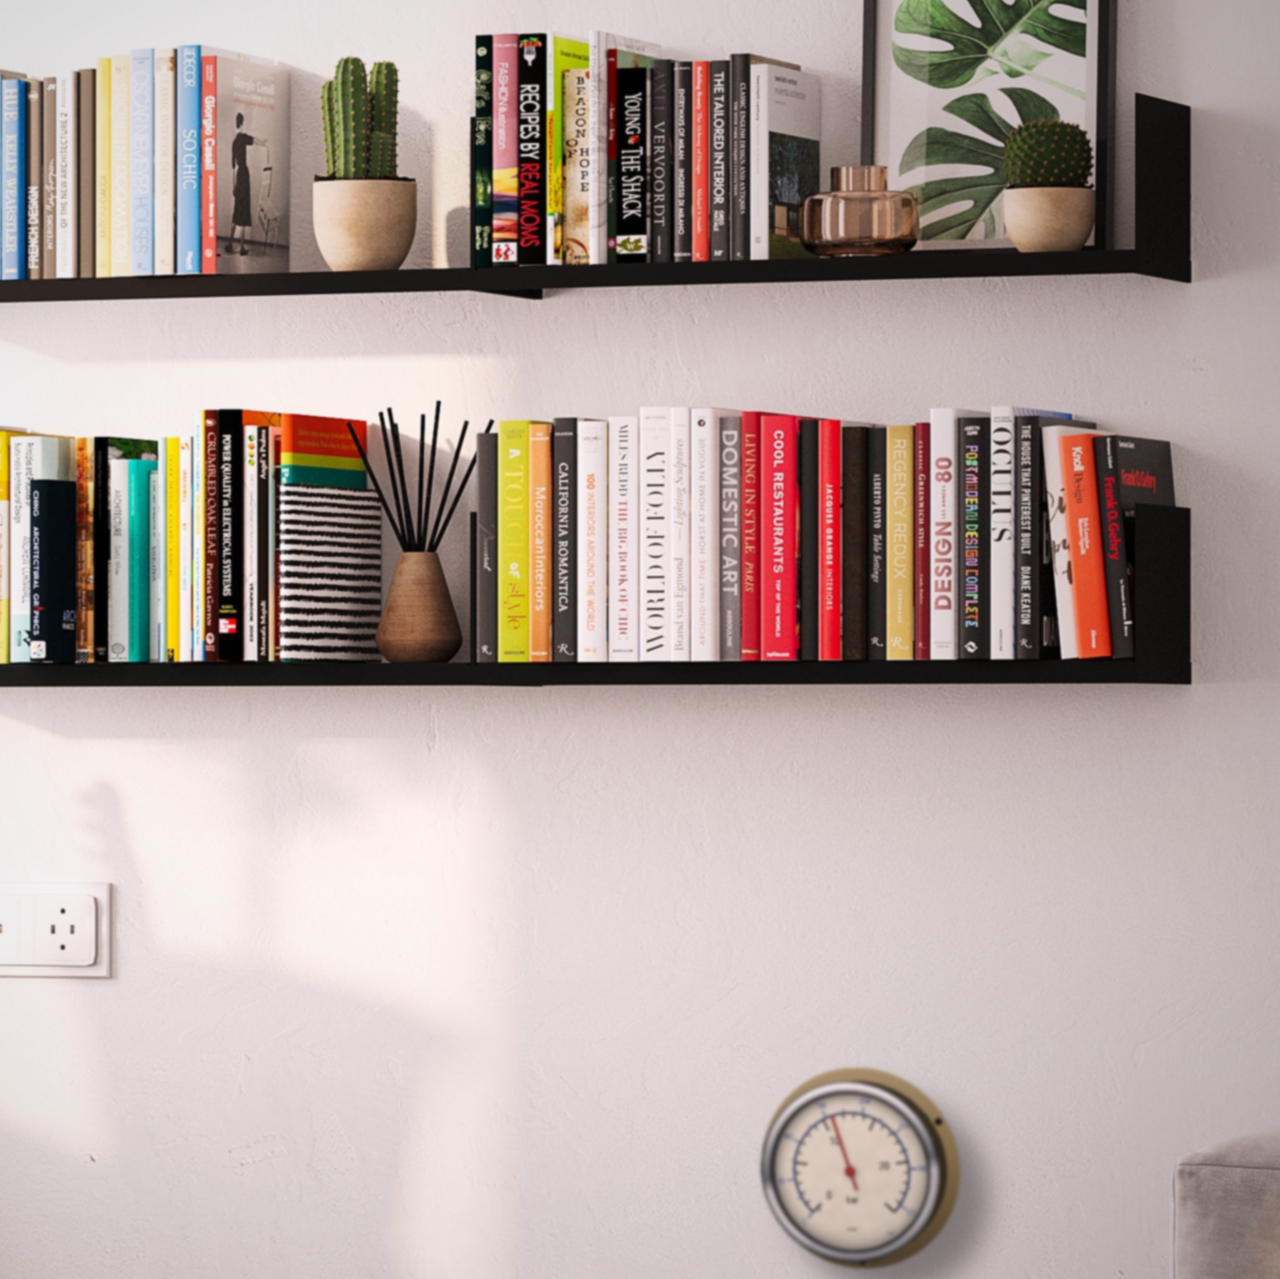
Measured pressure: 11 bar
